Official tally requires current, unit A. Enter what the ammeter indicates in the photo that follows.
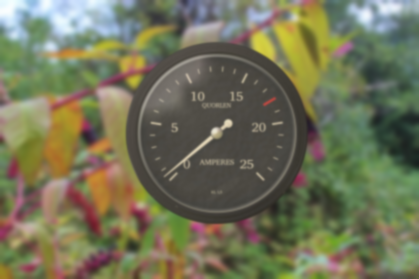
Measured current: 0.5 A
